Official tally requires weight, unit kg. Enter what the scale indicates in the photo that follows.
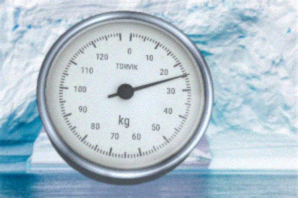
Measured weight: 25 kg
